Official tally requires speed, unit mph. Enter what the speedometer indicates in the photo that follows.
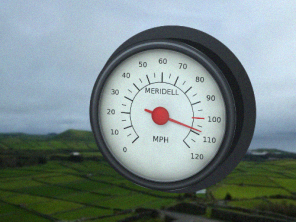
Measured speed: 107.5 mph
